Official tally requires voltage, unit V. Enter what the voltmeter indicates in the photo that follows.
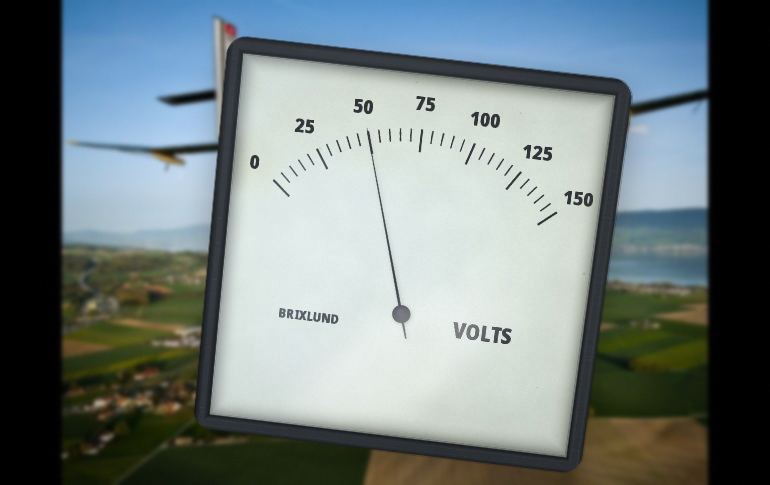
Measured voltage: 50 V
